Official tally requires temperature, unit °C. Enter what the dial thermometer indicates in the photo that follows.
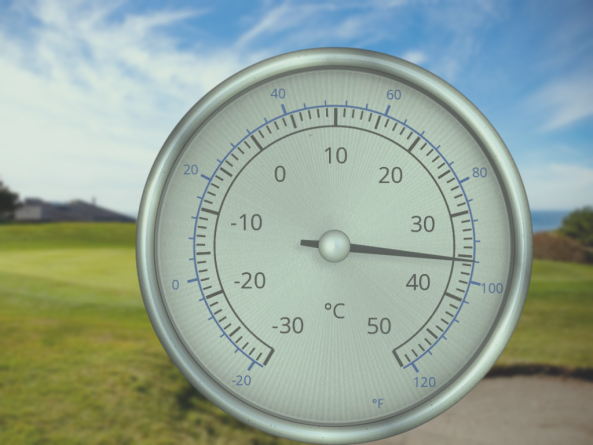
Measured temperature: 35.5 °C
